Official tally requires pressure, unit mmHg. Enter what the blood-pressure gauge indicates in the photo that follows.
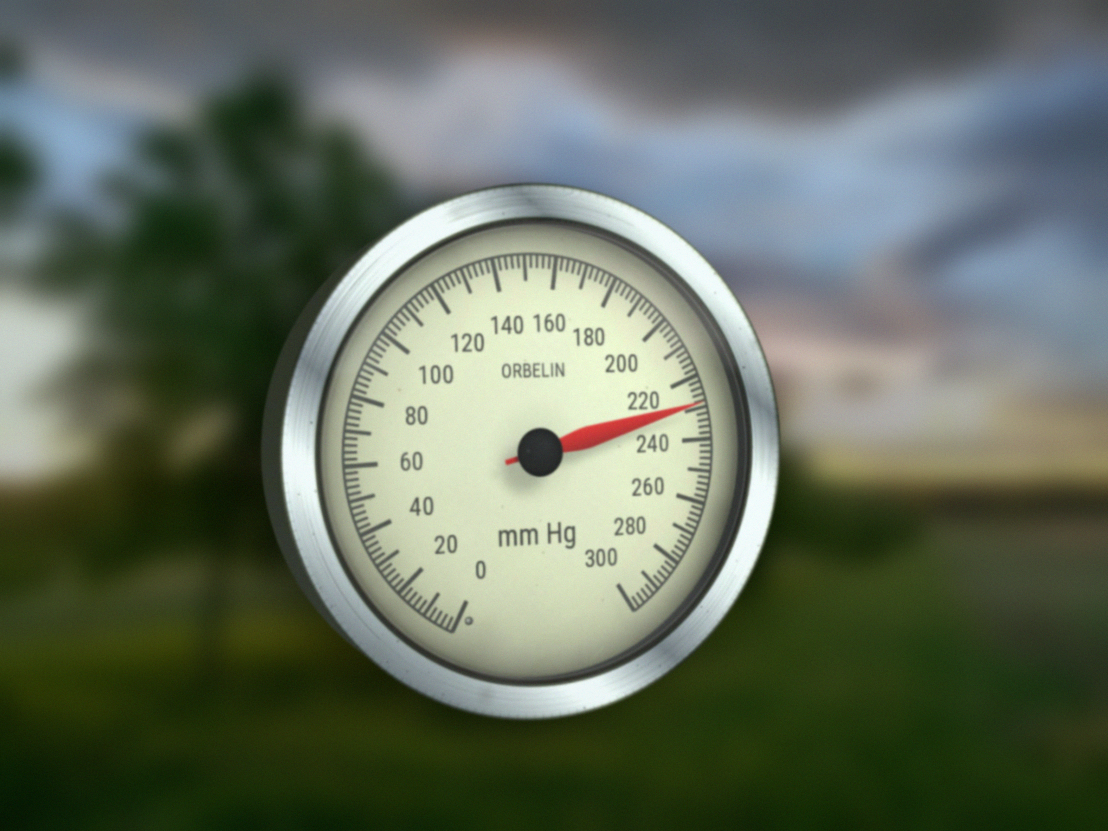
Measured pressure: 228 mmHg
